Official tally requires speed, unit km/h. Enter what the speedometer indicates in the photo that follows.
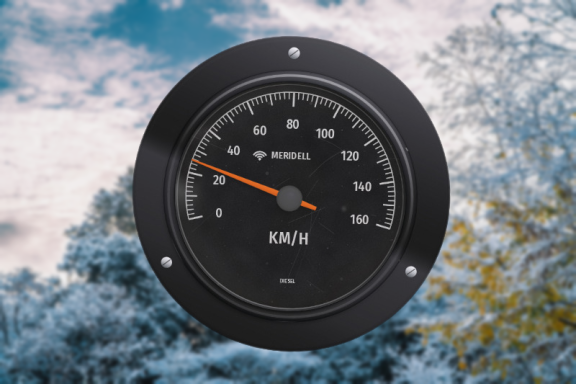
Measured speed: 26 km/h
